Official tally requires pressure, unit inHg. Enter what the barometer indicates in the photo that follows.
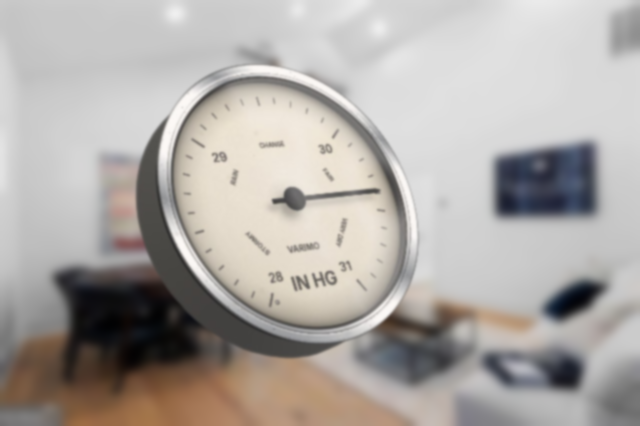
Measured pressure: 30.4 inHg
